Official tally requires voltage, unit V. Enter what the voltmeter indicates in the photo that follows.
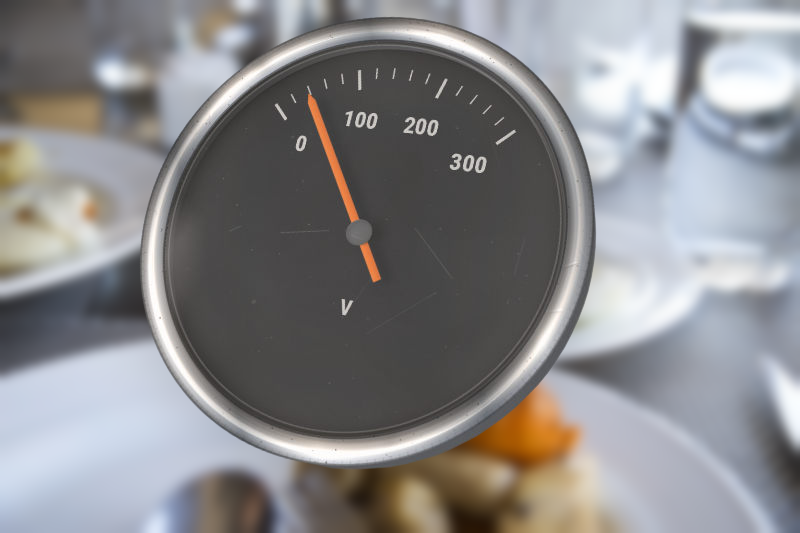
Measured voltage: 40 V
